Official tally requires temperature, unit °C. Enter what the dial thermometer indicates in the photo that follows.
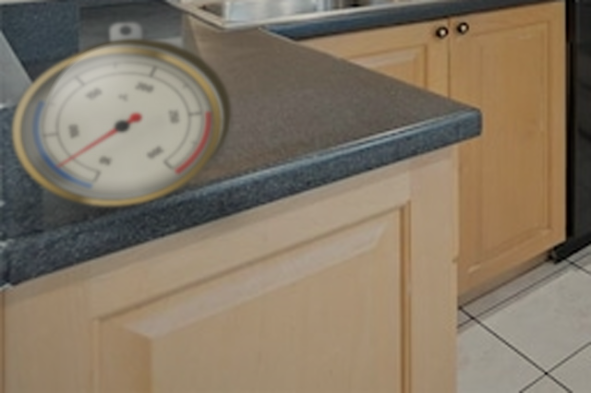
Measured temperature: 75 °C
